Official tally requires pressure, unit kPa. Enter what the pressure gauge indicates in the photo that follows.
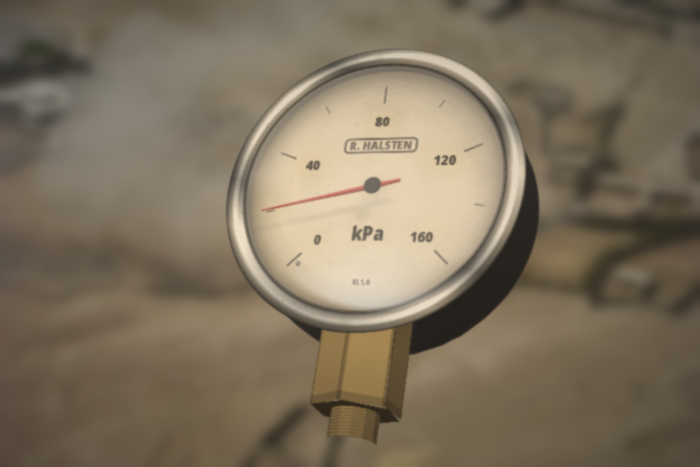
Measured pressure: 20 kPa
